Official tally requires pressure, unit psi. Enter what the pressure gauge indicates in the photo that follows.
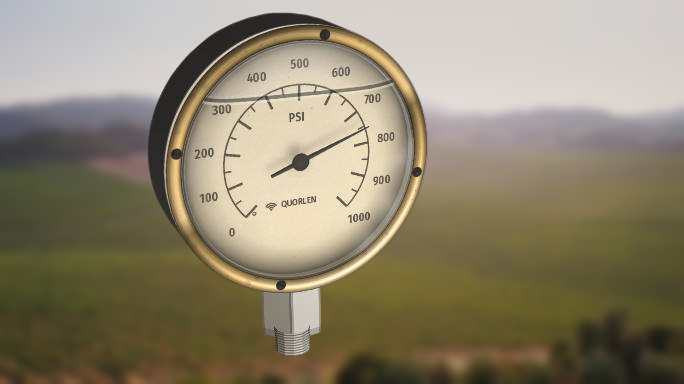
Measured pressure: 750 psi
